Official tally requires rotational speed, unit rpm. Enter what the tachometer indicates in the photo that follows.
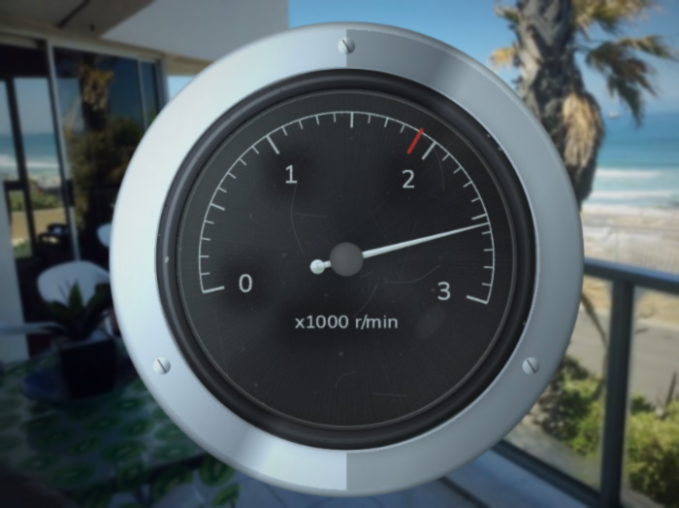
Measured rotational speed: 2550 rpm
